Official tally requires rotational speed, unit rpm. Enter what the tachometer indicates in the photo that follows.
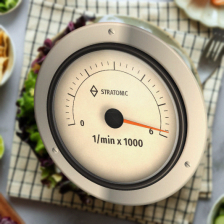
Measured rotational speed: 5800 rpm
